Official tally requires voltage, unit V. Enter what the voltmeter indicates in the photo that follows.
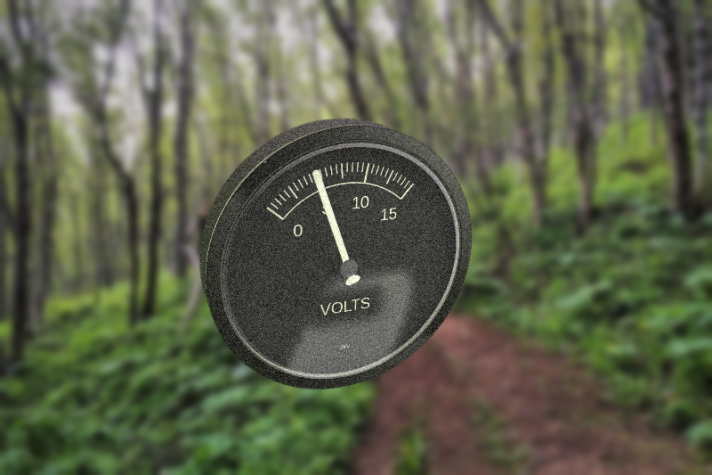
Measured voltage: 5 V
